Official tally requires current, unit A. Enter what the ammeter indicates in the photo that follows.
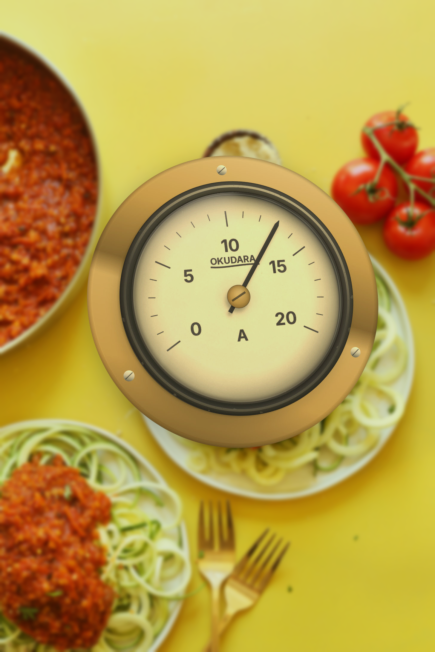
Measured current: 13 A
